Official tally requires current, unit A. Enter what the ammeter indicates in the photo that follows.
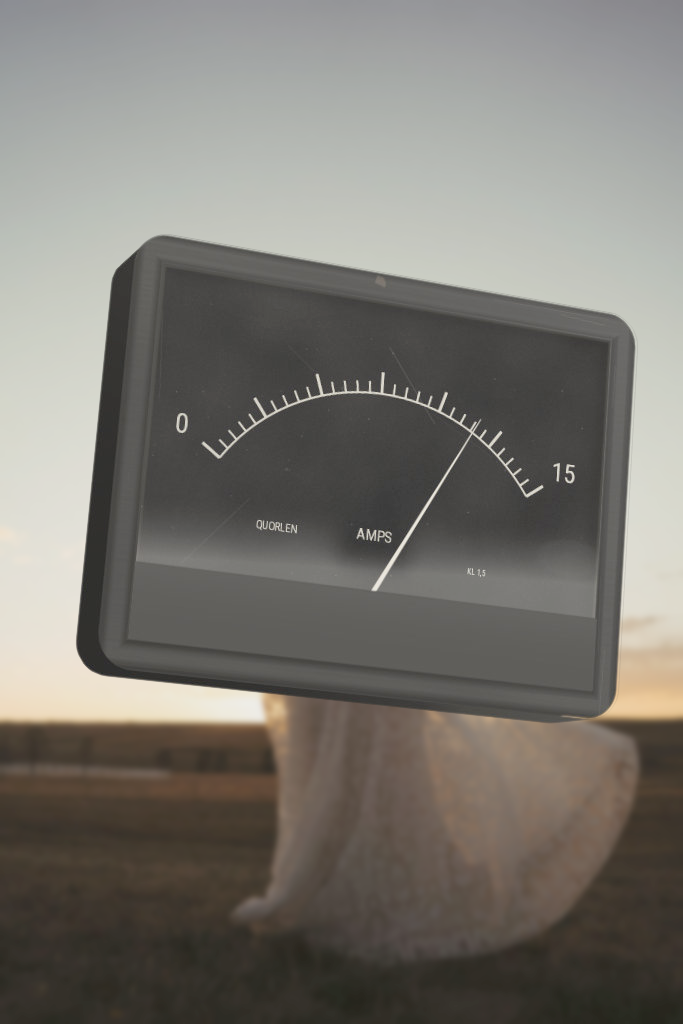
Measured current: 11.5 A
